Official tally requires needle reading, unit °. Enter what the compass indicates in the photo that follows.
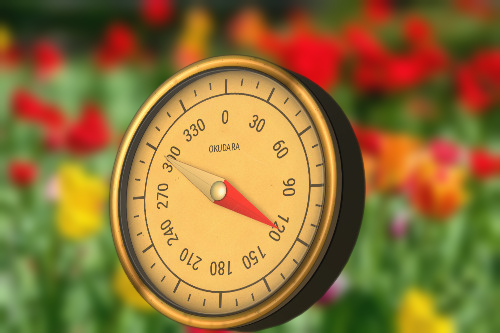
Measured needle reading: 120 °
